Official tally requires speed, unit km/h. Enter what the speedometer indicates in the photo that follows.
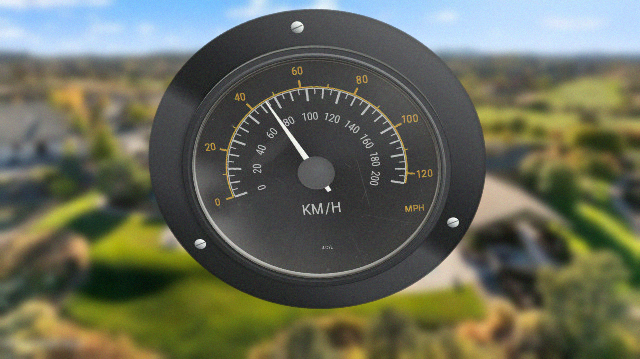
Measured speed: 75 km/h
